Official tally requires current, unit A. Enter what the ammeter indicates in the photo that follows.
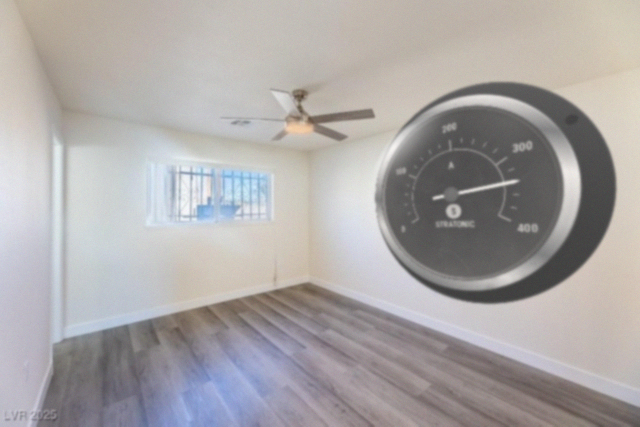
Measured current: 340 A
